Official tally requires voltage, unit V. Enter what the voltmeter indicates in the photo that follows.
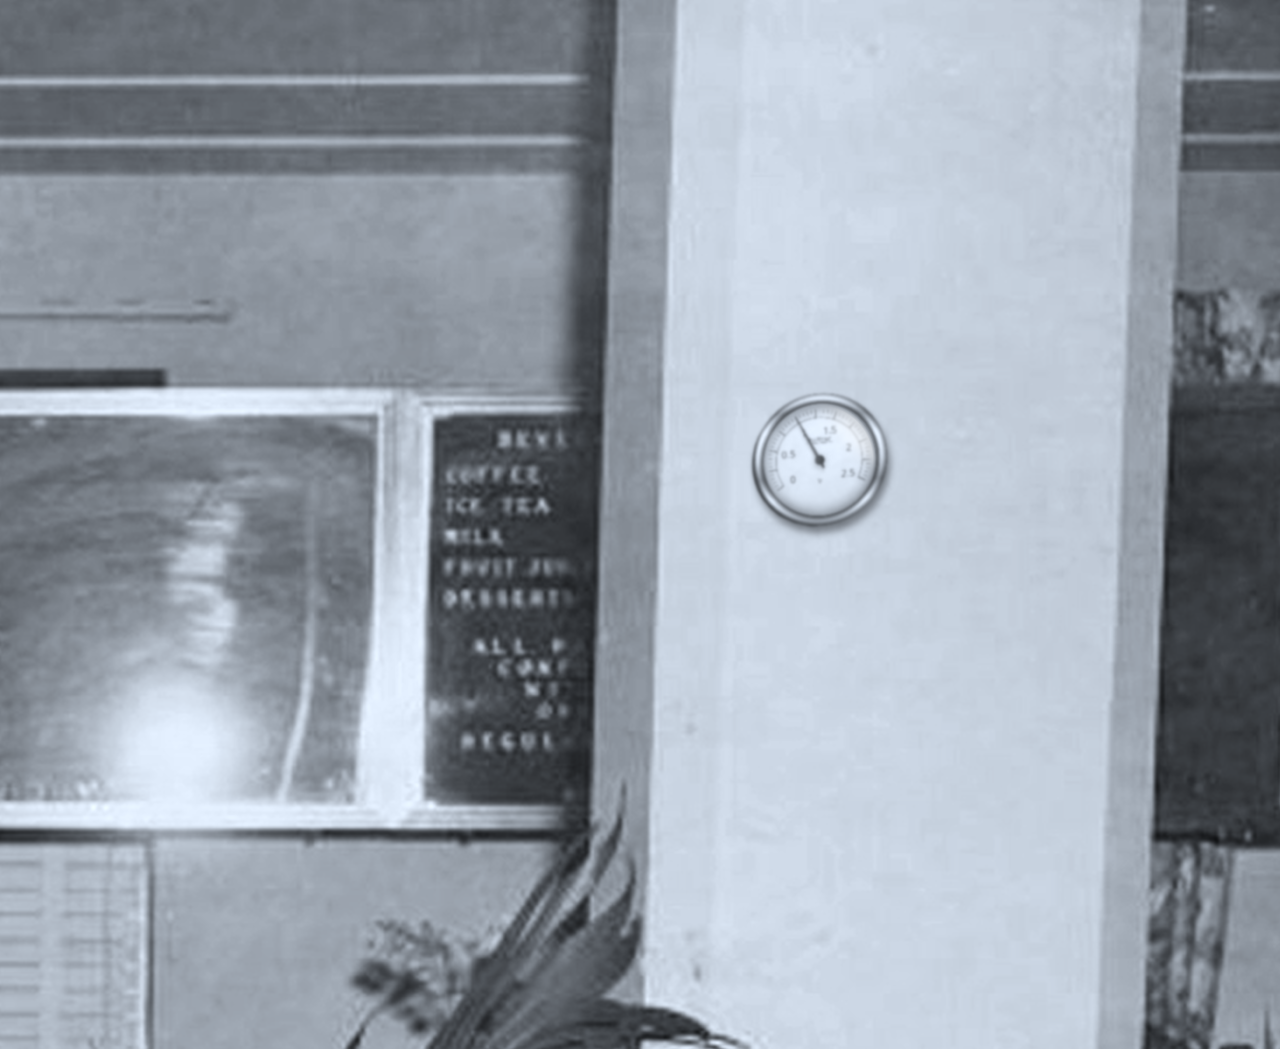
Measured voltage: 1 V
